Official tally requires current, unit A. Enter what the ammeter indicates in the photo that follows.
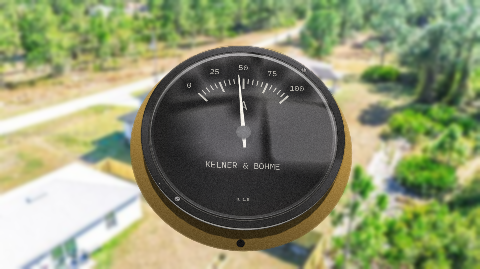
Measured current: 45 A
